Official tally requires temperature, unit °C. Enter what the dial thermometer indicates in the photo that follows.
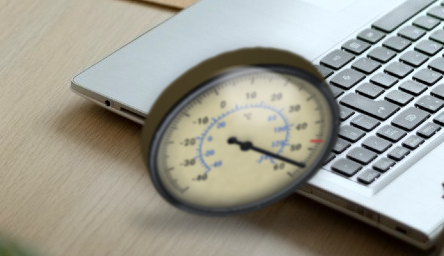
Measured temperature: 55 °C
